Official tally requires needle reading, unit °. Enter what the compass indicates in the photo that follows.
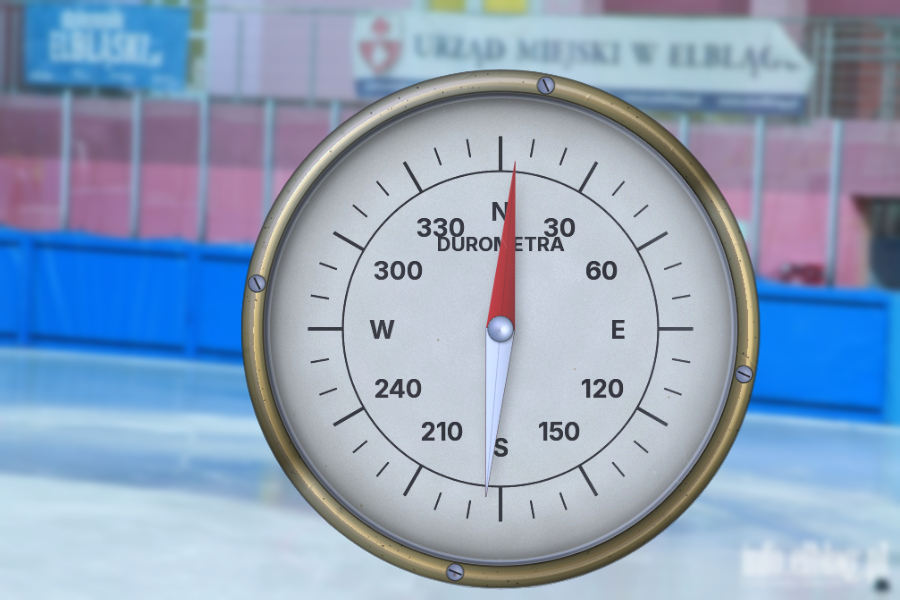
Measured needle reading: 5 °
